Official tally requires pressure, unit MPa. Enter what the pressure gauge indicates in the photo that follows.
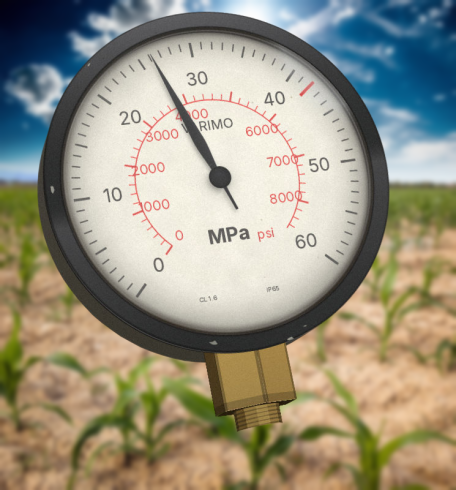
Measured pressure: 26 MPa
